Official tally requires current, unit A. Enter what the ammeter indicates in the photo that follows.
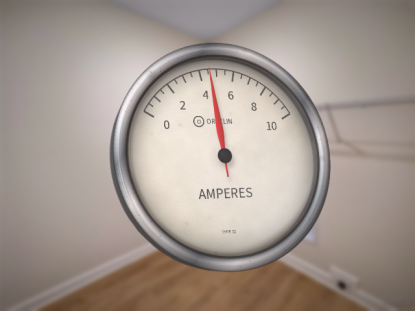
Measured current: 4.5 A
